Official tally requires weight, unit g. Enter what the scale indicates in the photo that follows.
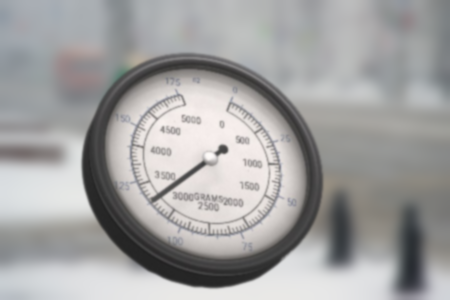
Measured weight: 3250 g
